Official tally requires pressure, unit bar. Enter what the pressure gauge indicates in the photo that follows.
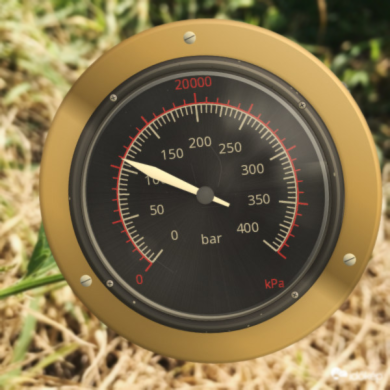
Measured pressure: 110 bar
